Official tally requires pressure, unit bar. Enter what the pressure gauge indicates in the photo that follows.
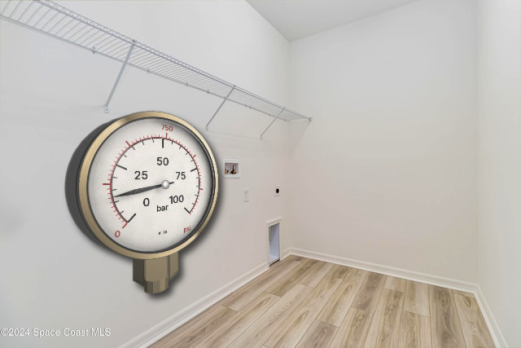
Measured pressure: 12.5 bar
